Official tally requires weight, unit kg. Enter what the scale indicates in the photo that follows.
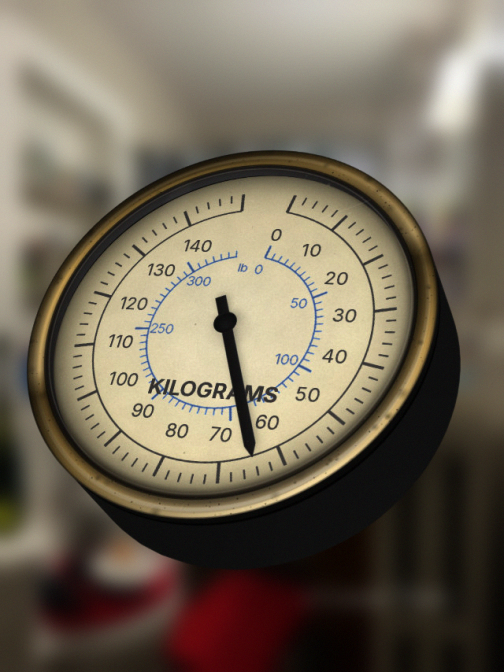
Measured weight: 64 kg
